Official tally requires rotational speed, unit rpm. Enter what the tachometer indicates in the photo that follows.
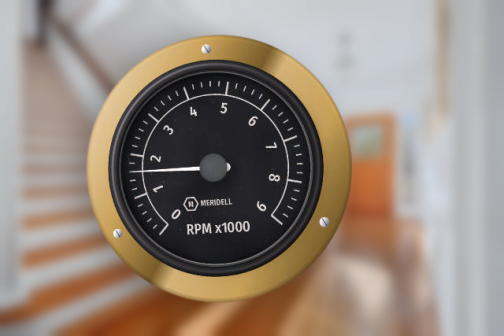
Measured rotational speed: 1600 rpm
